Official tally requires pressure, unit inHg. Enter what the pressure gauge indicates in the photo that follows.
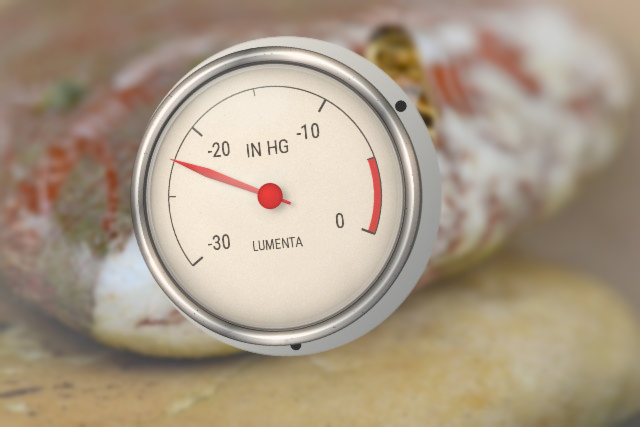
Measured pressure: -22.5 inHg
